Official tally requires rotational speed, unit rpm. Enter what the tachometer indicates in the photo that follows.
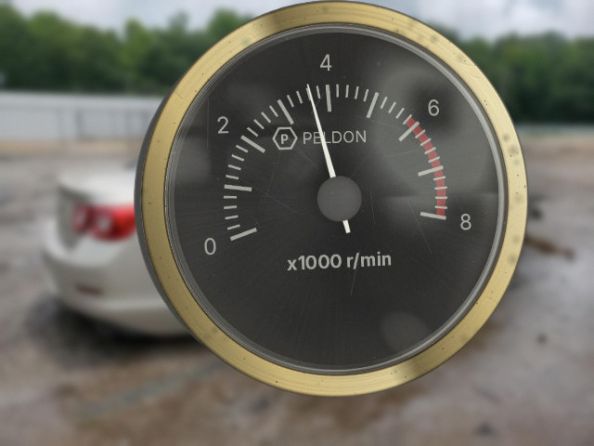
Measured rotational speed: 3600 rpm
